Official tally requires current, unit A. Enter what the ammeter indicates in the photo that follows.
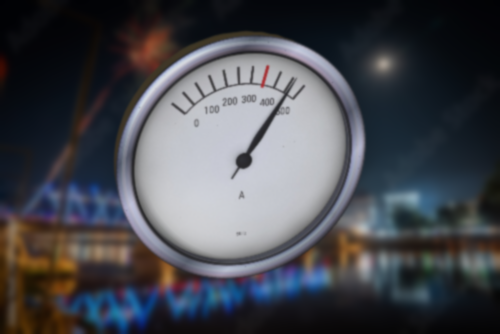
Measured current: 450 A
